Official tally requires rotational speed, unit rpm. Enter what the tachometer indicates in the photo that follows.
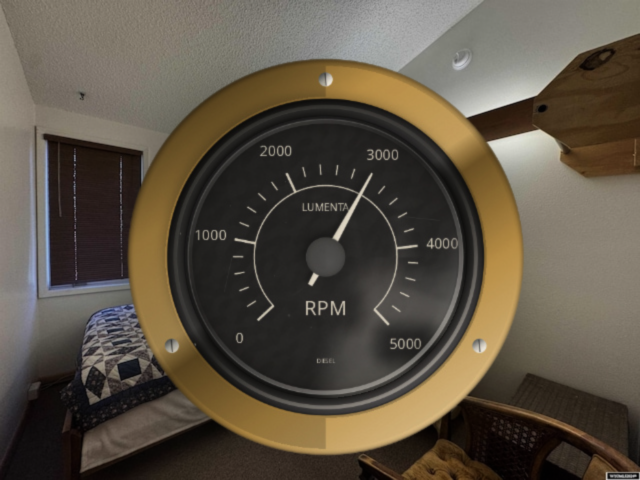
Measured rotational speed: 3000 rpm
